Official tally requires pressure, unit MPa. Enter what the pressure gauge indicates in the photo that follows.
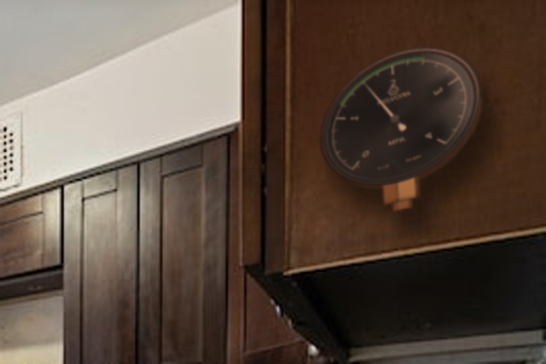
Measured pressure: 1.6 MPa
